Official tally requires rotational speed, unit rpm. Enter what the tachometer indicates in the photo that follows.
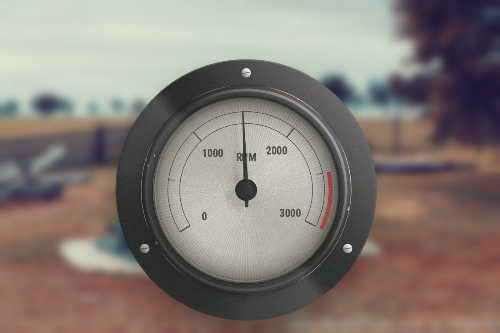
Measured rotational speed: 1500 rpm
